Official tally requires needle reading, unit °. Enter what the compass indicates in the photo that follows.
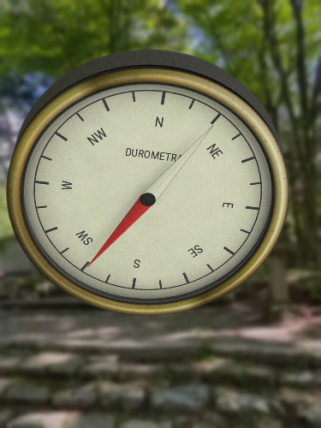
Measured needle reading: 210 °
